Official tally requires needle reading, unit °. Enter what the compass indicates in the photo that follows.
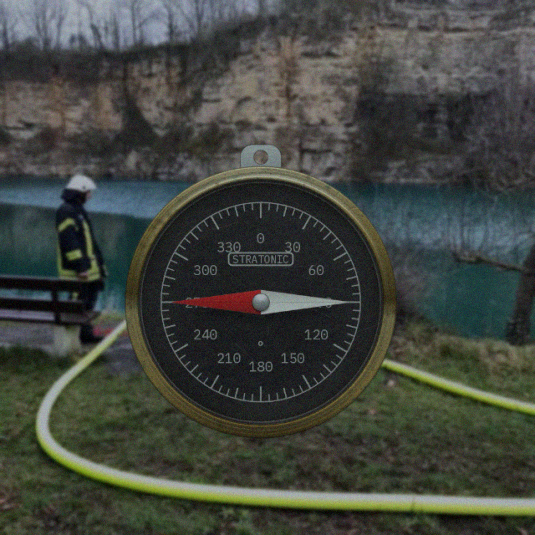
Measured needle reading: 270 °
